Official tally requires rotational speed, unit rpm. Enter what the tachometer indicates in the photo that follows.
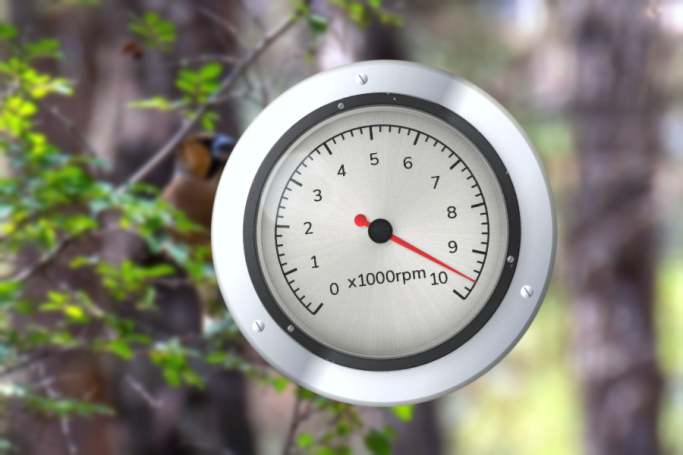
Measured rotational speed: 9600 rpm
